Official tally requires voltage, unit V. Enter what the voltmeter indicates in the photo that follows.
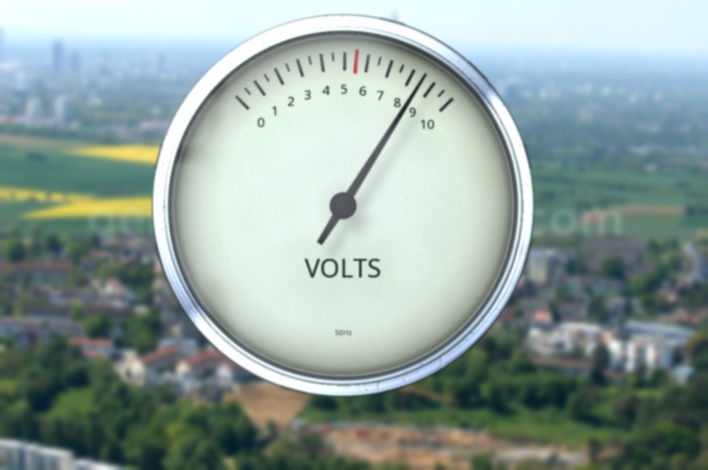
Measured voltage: 8.5 V
